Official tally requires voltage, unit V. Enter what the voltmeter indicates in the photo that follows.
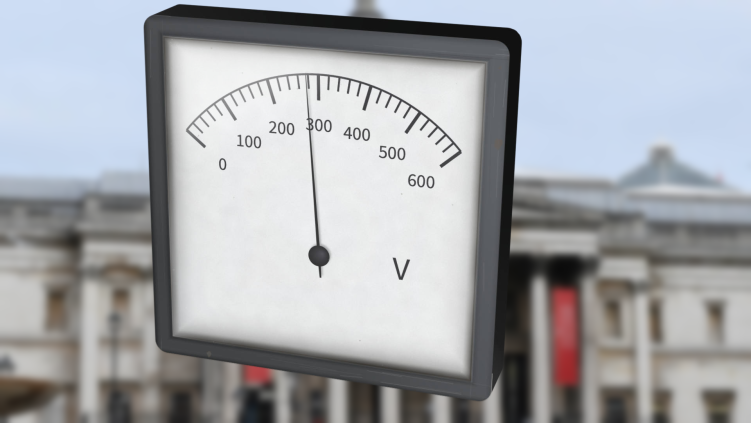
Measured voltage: 280 V
